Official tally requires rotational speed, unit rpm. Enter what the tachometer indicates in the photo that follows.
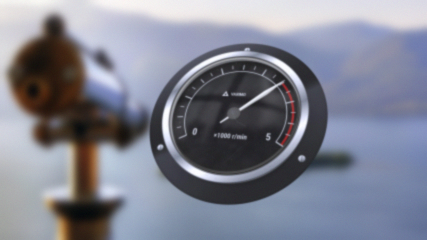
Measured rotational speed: 3500 rpm
